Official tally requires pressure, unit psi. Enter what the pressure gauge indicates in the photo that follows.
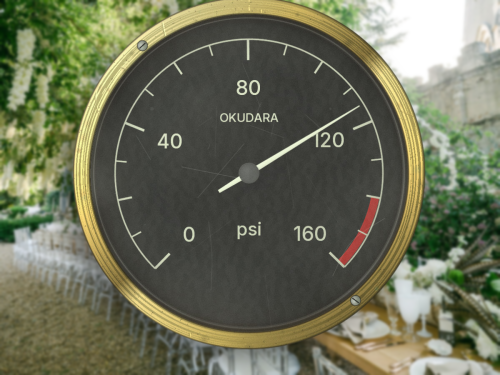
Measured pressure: 115 psi
